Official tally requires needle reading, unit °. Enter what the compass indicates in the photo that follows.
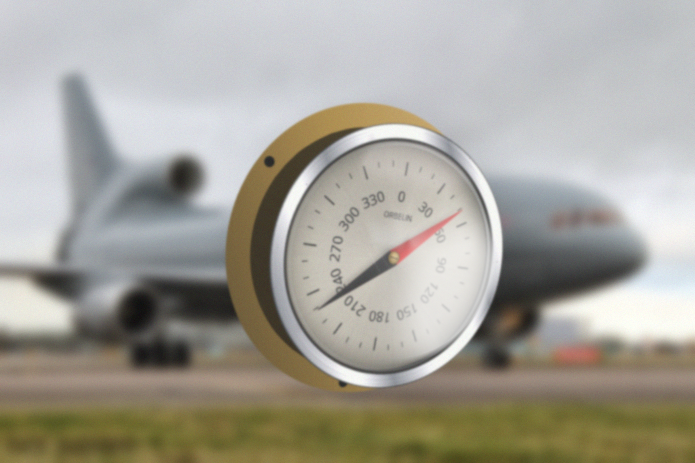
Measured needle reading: 50 °
